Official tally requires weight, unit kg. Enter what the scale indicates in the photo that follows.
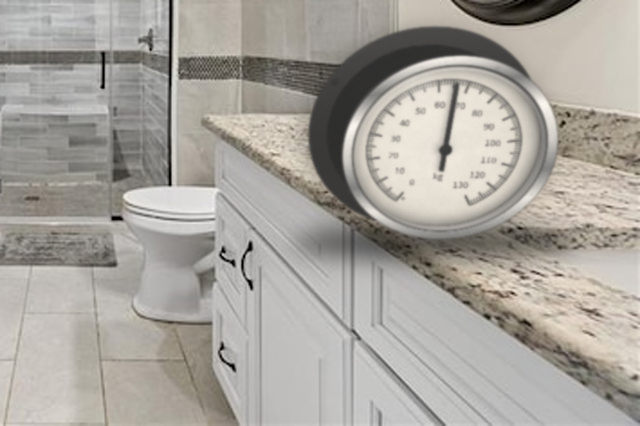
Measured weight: 65 kg
